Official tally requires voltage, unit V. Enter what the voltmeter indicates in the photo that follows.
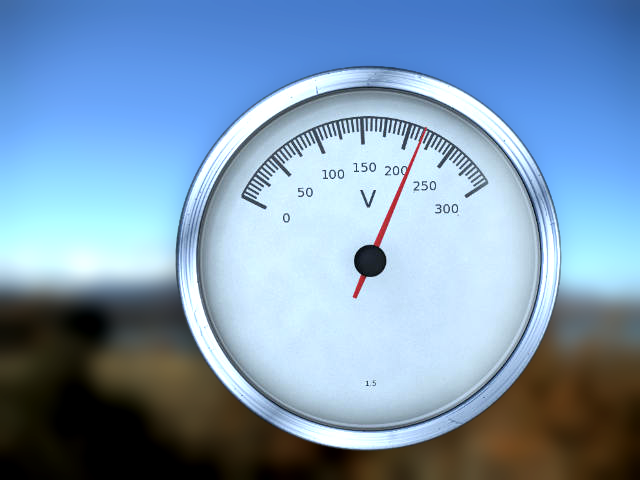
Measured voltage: 215 V
